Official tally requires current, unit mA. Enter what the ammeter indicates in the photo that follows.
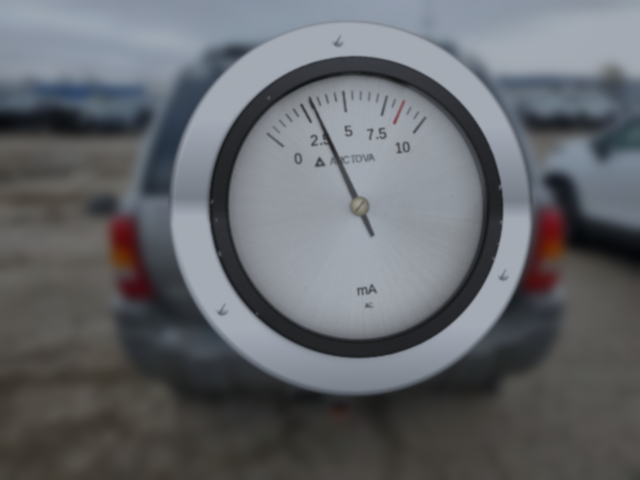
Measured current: 3 mA
